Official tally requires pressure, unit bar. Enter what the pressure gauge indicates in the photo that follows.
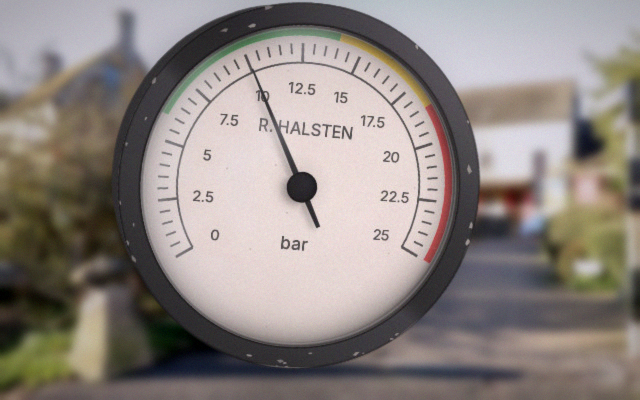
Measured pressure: 10 bar
